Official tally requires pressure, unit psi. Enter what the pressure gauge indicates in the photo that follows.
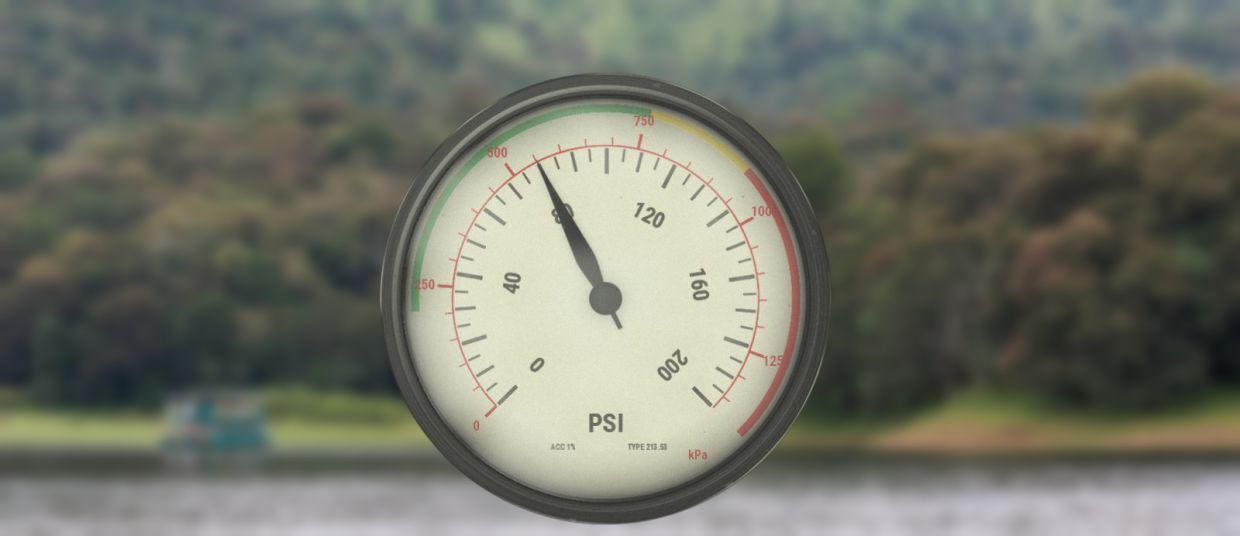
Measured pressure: 80 psi
